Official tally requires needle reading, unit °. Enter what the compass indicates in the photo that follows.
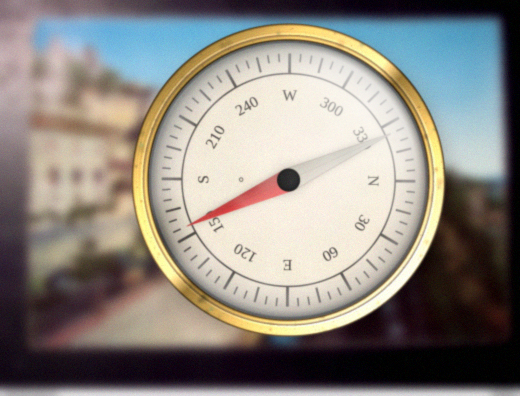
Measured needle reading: 155 °
